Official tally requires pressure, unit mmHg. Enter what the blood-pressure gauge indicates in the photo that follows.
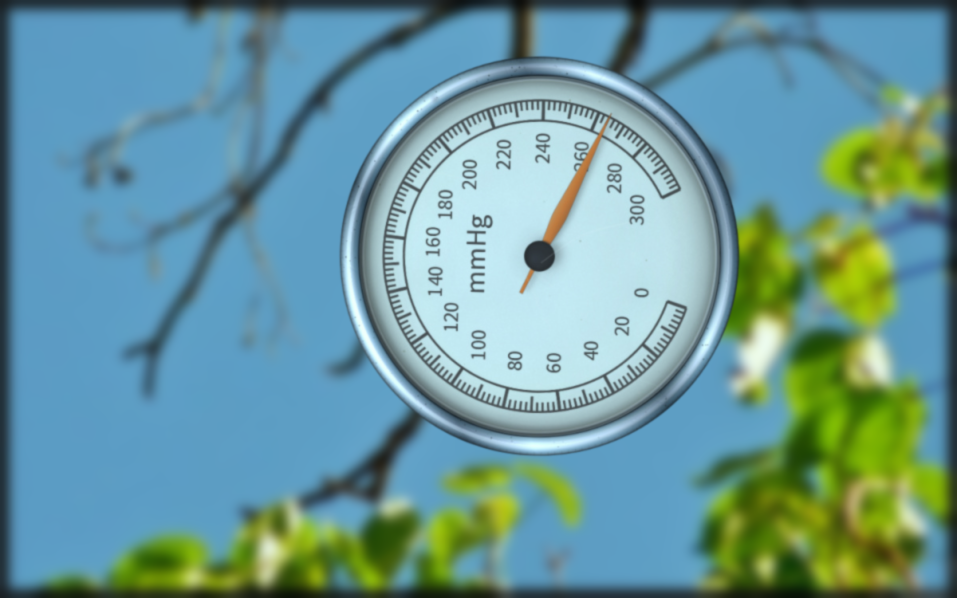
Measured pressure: 264 mmHg
